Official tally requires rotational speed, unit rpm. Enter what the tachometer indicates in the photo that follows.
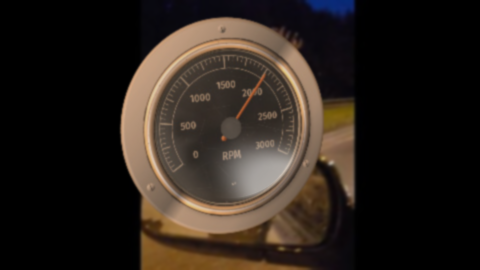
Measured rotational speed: 2000 rpm
